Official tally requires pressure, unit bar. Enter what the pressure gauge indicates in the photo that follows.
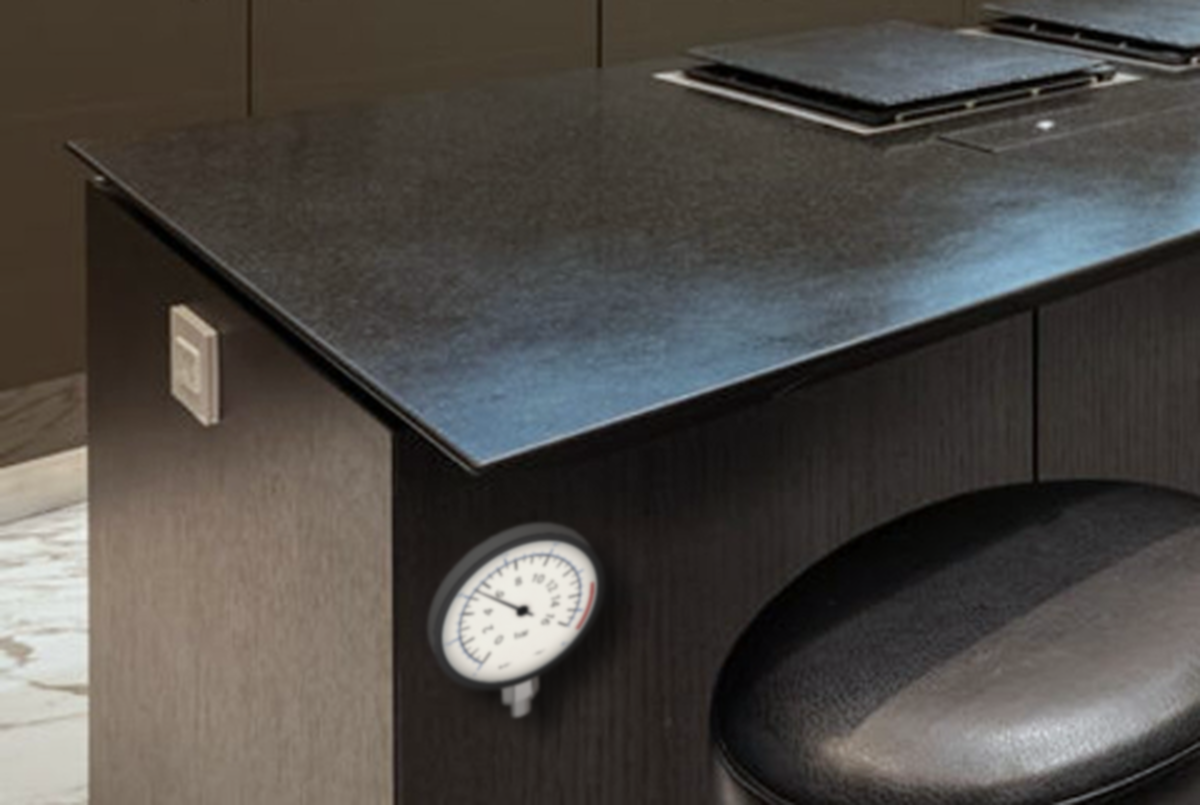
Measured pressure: 5.5 bar
